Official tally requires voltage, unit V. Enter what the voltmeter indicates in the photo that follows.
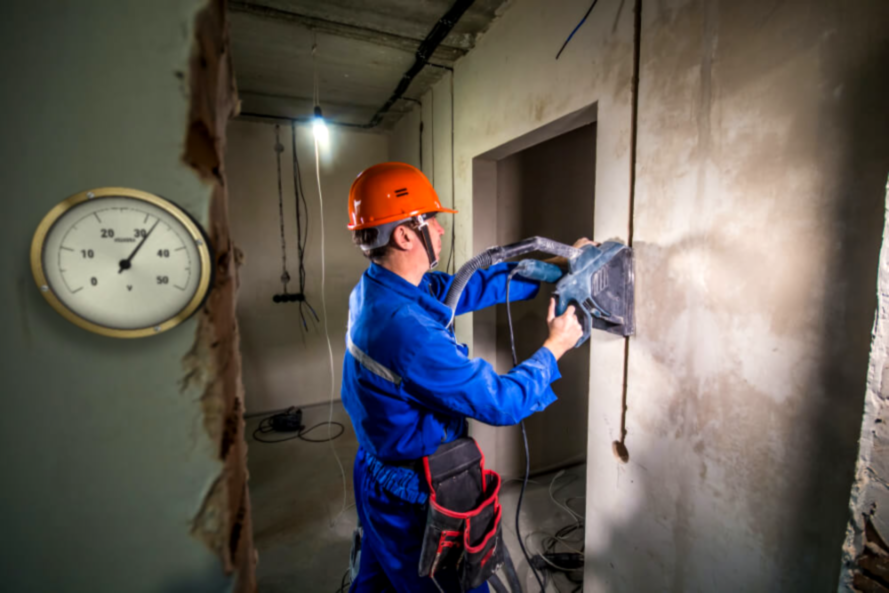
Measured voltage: 32.5 V
